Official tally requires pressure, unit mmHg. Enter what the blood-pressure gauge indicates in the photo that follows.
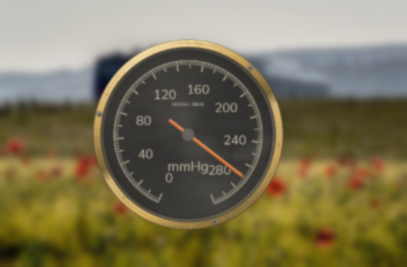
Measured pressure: 270 mmHg
